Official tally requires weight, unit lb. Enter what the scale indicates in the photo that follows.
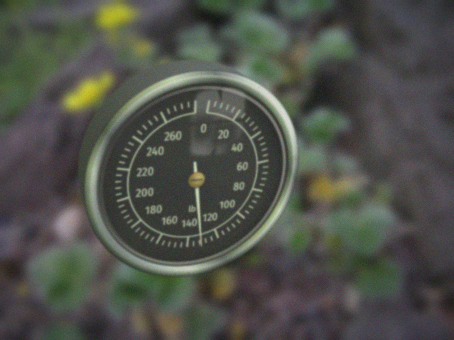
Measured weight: 132 lb
